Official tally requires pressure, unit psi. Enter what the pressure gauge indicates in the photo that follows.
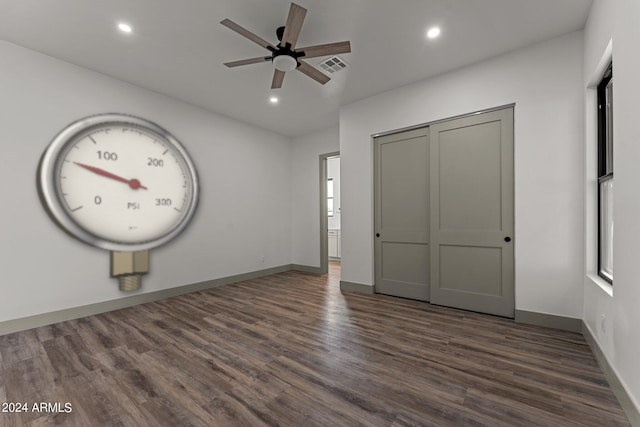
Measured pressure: 60 psi
